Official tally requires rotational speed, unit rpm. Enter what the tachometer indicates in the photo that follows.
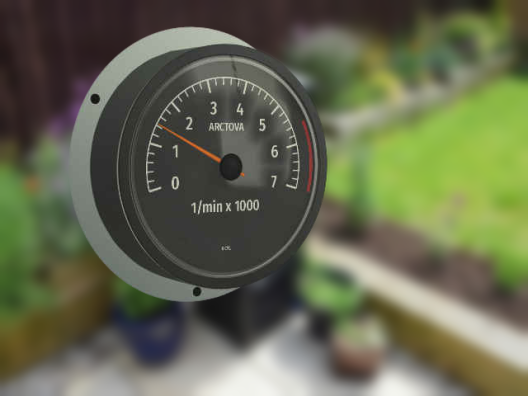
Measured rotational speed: 1400 rpm
